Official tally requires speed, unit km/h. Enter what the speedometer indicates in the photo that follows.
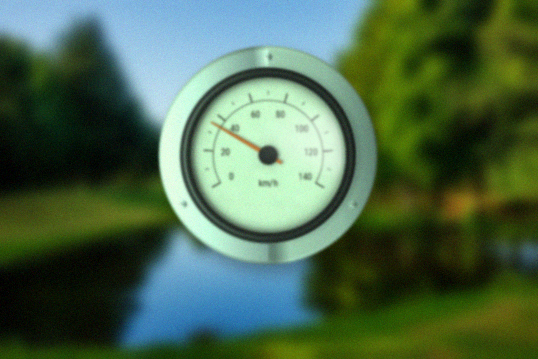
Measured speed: 35 km/h
